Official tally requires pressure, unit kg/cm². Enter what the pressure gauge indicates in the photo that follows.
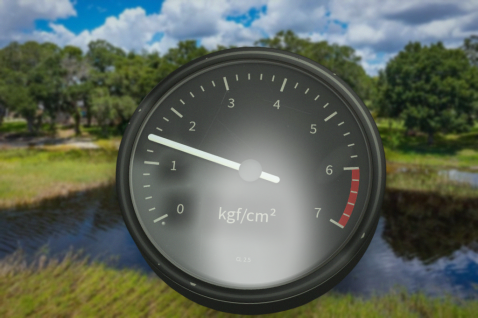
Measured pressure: 1.4 kg/cm²
